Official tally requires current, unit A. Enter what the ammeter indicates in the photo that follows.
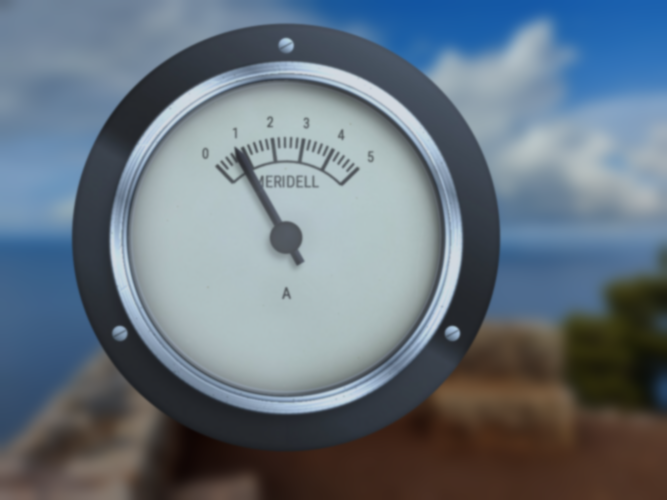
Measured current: 0.8 A
